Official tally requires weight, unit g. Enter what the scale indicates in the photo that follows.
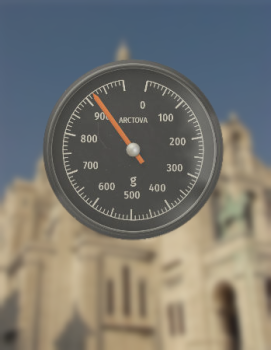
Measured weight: 920 g
